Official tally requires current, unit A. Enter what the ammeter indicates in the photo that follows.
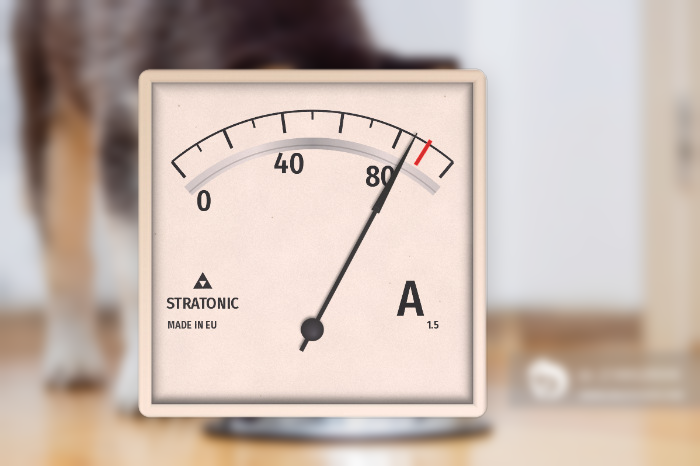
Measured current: 85 A
